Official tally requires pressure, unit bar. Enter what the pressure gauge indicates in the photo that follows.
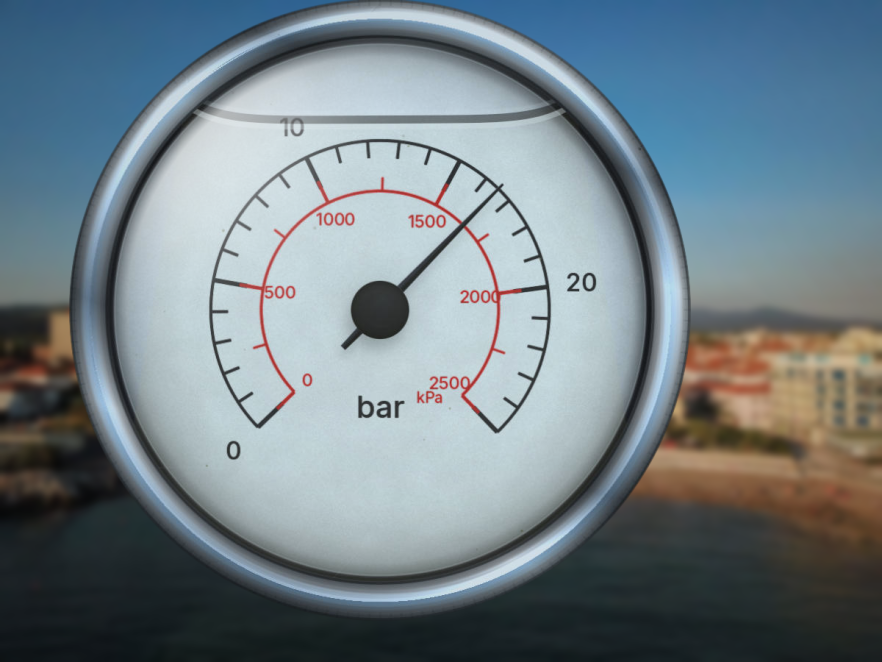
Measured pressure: 16.5 bar
